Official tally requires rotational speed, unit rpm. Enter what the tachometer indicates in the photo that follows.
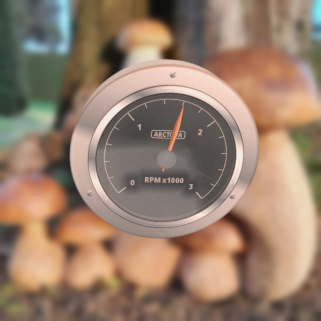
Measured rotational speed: 1600 rpm
